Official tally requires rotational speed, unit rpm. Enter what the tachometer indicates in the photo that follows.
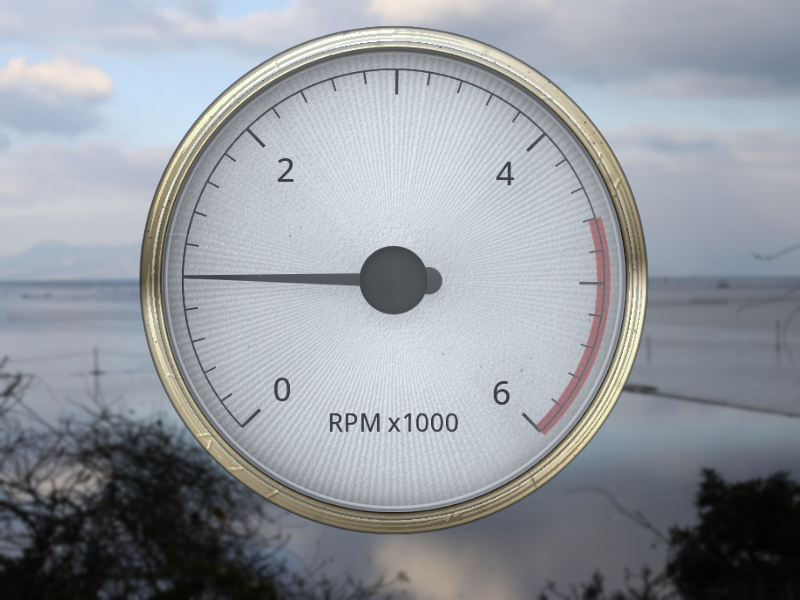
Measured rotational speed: 1000 rpm
